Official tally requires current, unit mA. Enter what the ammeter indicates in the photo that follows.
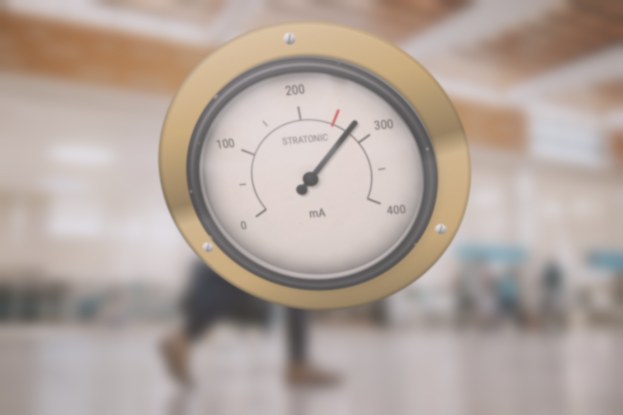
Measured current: 275 mA
